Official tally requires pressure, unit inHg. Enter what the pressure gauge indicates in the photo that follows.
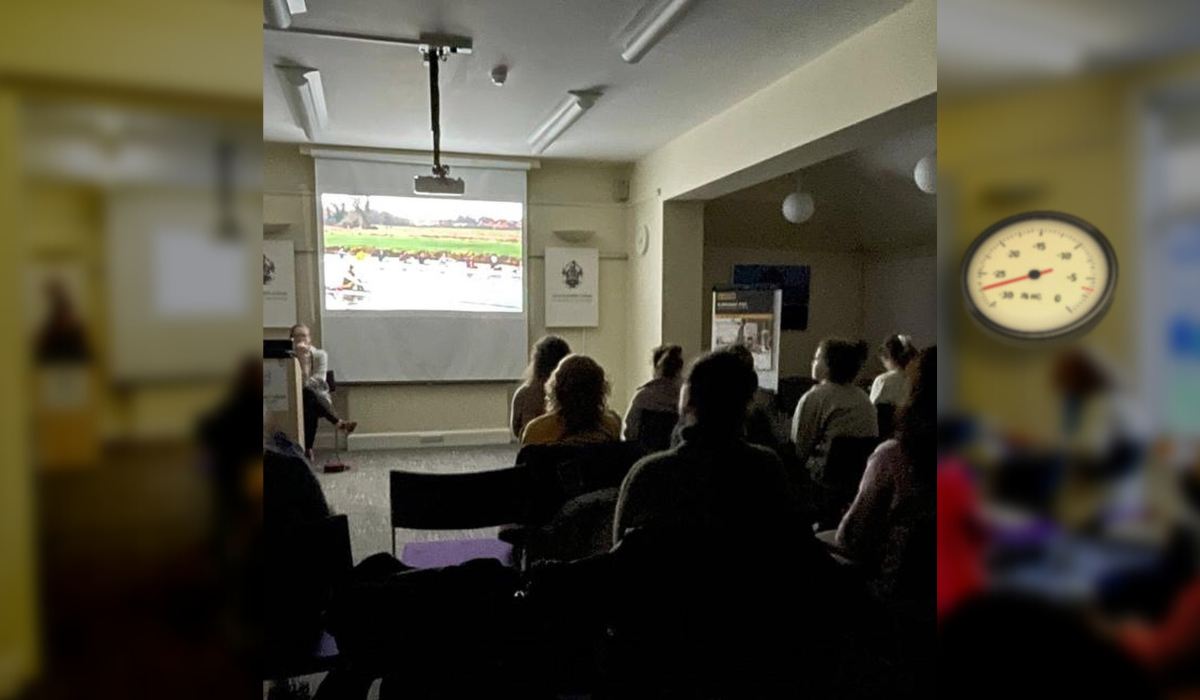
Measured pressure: -27.5 inHg
